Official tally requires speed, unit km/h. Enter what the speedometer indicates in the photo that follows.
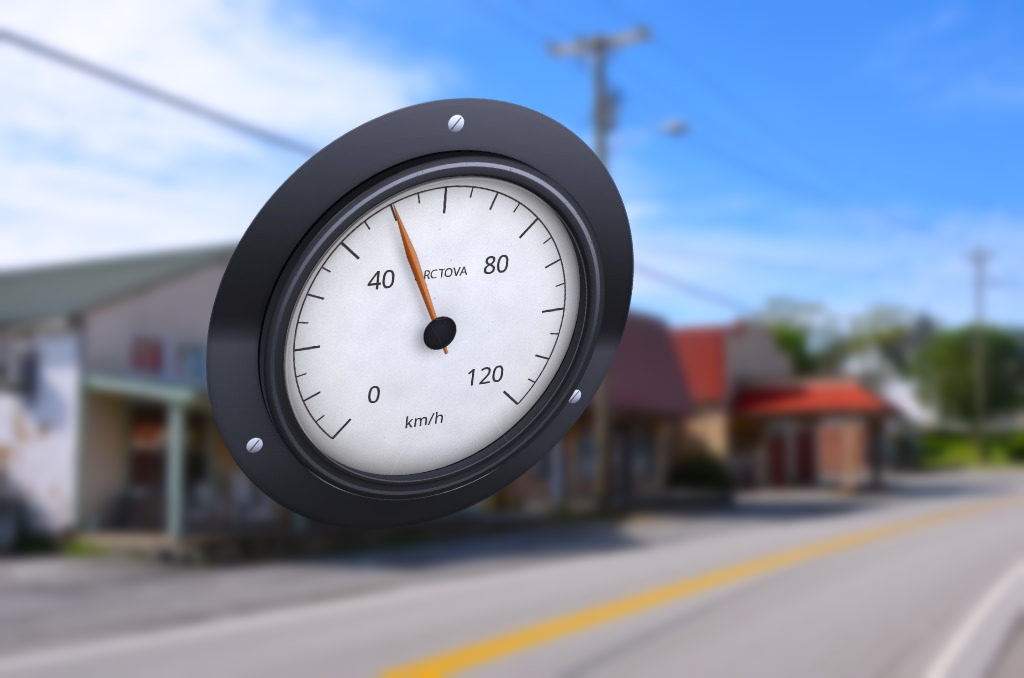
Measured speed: 50 km/h
